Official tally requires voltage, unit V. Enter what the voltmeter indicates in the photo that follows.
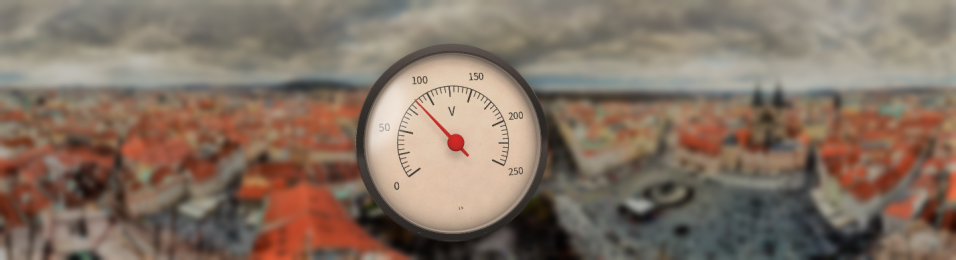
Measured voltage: 85 V
